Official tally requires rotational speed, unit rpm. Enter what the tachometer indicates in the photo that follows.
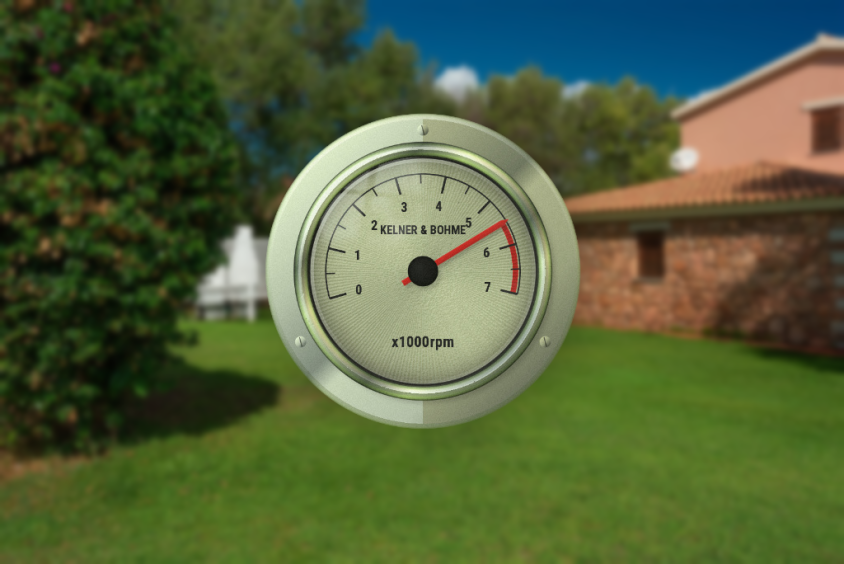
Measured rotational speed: 5500 rpm
